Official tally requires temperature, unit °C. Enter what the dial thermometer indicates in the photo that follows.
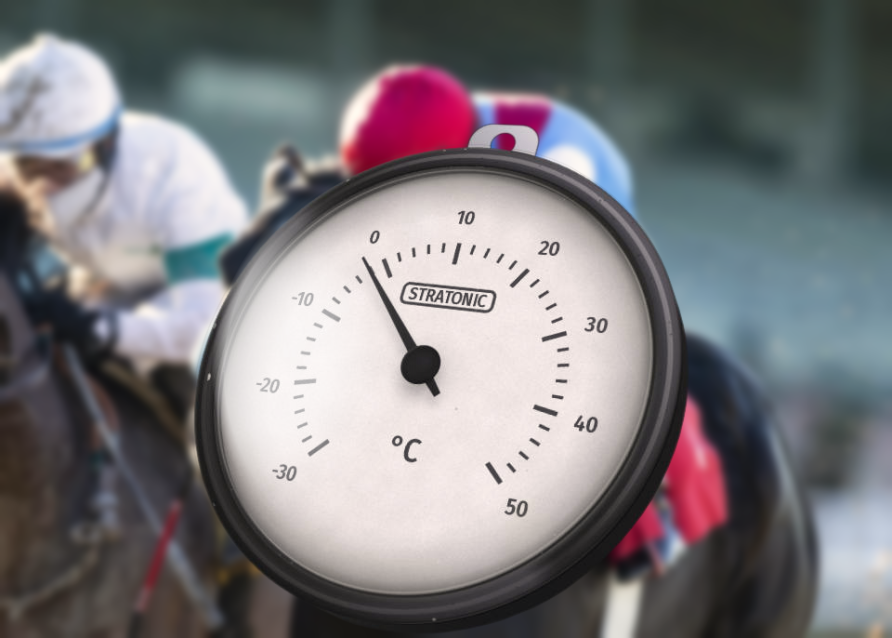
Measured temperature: -2 °C
